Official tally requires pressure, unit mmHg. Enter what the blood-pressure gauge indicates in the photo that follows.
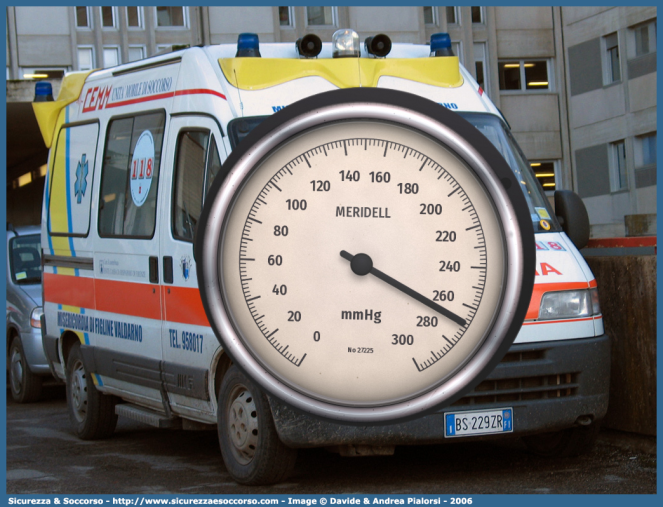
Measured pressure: 268 mmHg
